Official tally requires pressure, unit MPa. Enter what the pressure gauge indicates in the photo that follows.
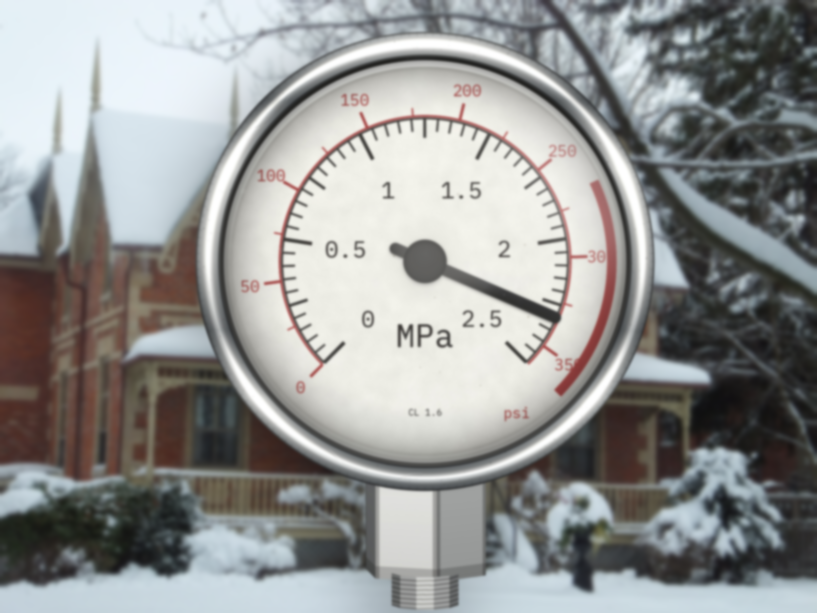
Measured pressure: 2.3 MPa
